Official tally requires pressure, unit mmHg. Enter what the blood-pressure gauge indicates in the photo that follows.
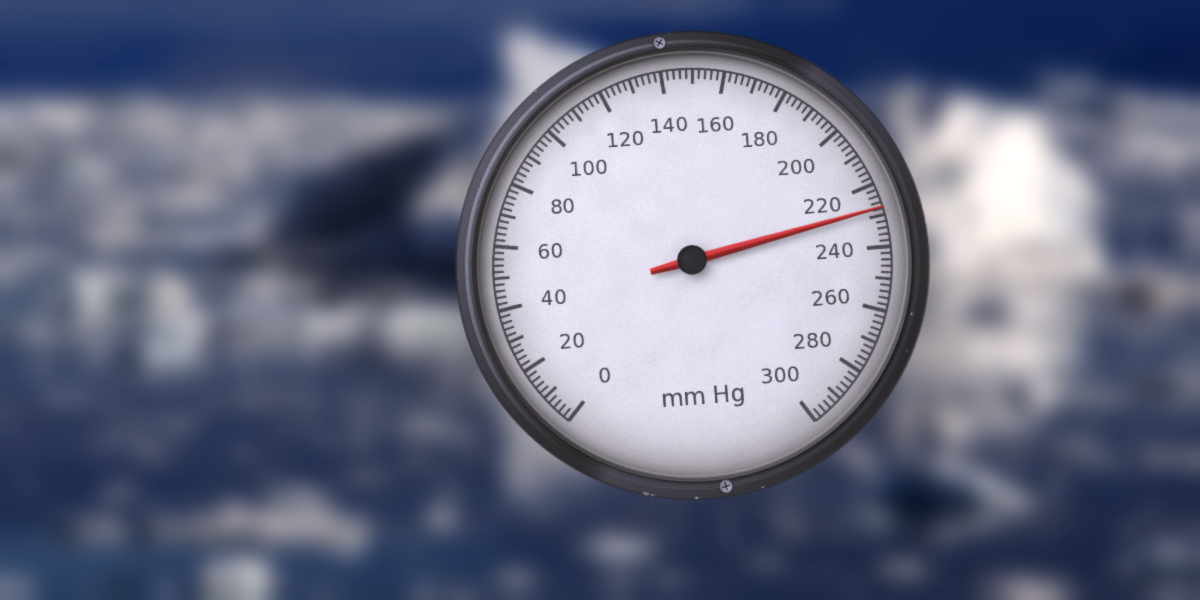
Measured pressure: 228 mmHg
